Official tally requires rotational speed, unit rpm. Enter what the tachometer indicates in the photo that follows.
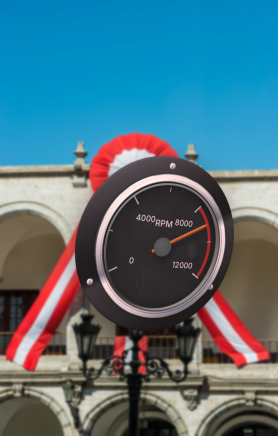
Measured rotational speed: 9000 rpm
